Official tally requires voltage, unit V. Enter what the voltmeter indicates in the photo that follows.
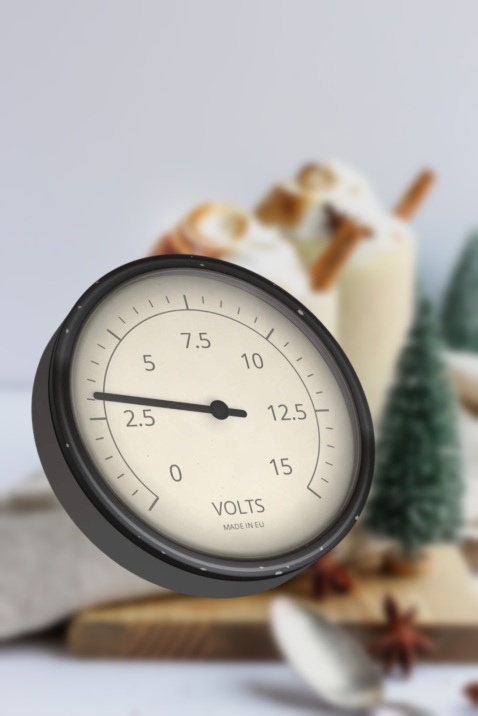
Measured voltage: 3 V
